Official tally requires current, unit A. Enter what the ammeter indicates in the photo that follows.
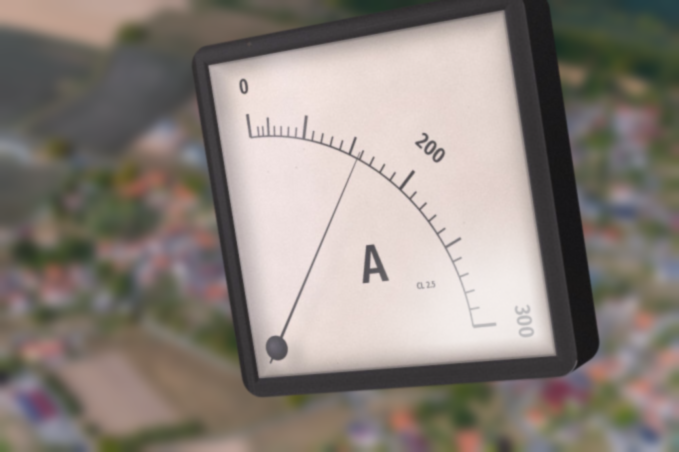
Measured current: 160 A
